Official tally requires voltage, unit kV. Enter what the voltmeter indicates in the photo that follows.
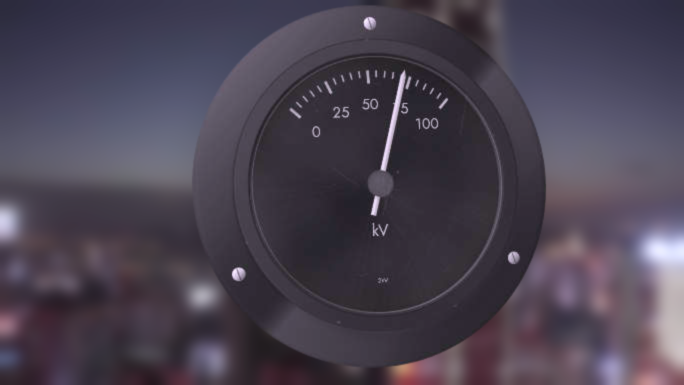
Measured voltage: 70 kV
